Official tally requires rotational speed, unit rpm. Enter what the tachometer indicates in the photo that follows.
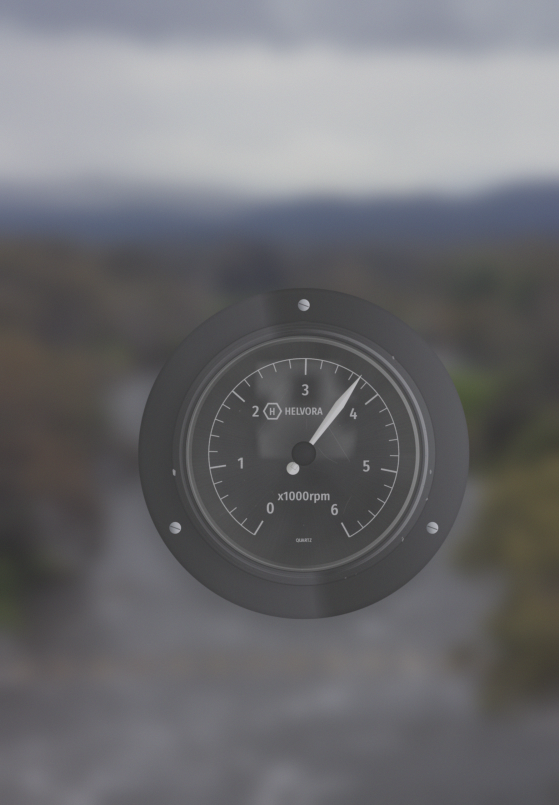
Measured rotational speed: 3700 rpm
